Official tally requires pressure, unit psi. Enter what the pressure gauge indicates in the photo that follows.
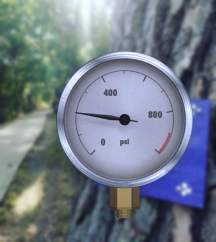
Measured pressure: 200 psi
